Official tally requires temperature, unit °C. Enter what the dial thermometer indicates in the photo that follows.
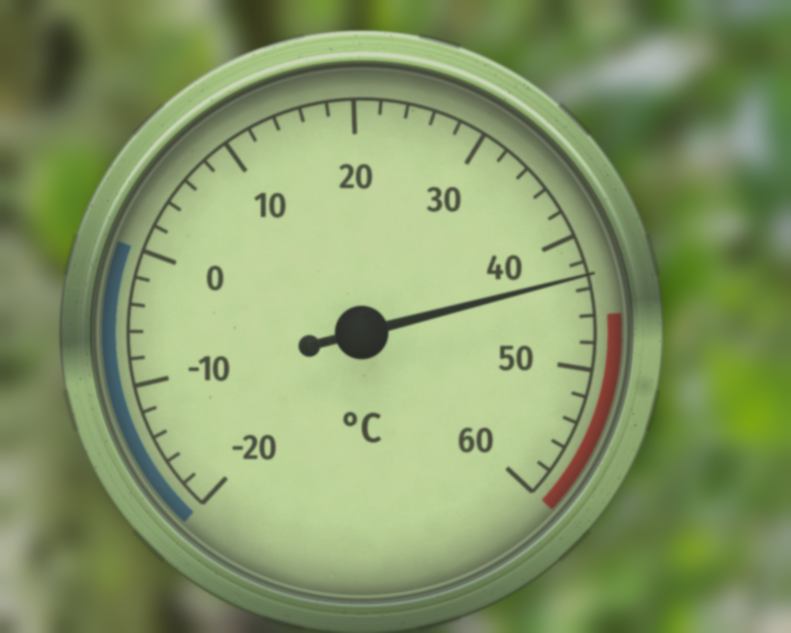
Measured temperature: 43 °C
